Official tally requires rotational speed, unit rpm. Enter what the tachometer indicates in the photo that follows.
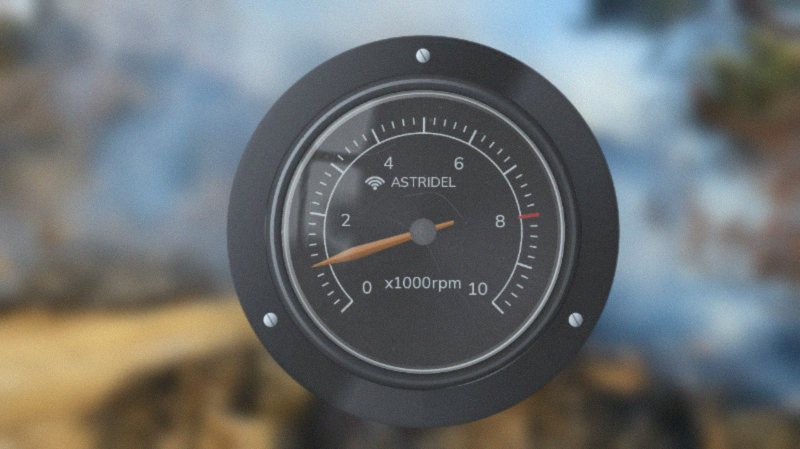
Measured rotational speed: 1000 rpm
